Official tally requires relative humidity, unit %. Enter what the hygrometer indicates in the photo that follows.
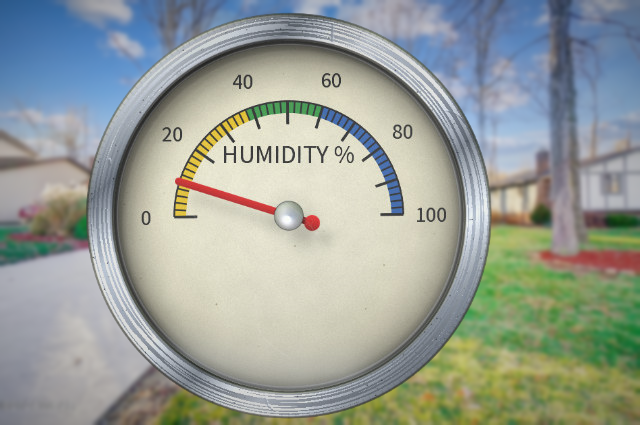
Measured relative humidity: 10 %
